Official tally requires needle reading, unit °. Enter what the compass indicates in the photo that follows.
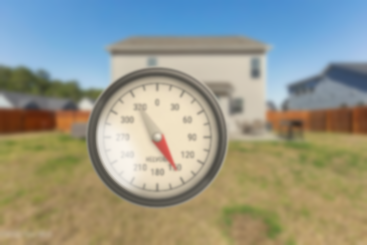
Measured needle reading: 150 °
